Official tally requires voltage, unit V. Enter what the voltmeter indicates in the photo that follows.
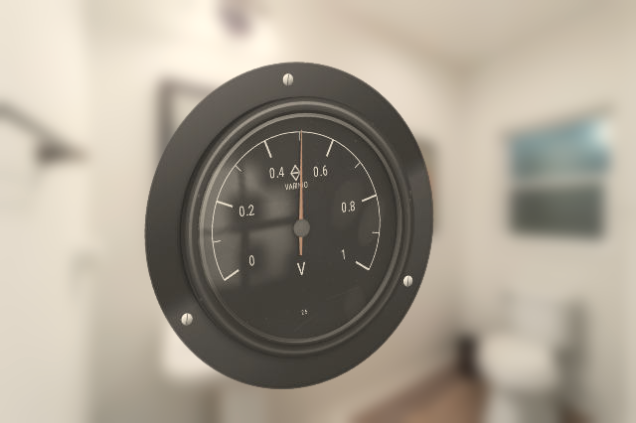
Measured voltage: 0.5 V
